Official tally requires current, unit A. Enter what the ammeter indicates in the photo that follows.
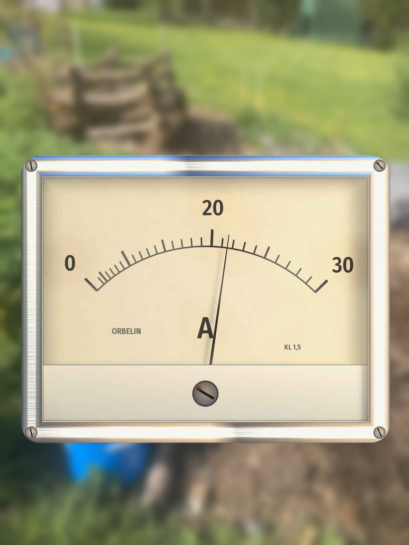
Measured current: 21.5 A
